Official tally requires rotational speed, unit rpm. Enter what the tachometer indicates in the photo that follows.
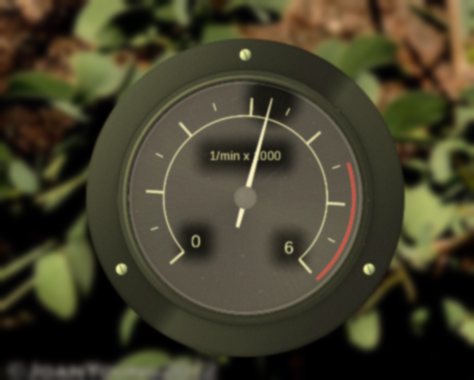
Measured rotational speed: 3250 rpm
